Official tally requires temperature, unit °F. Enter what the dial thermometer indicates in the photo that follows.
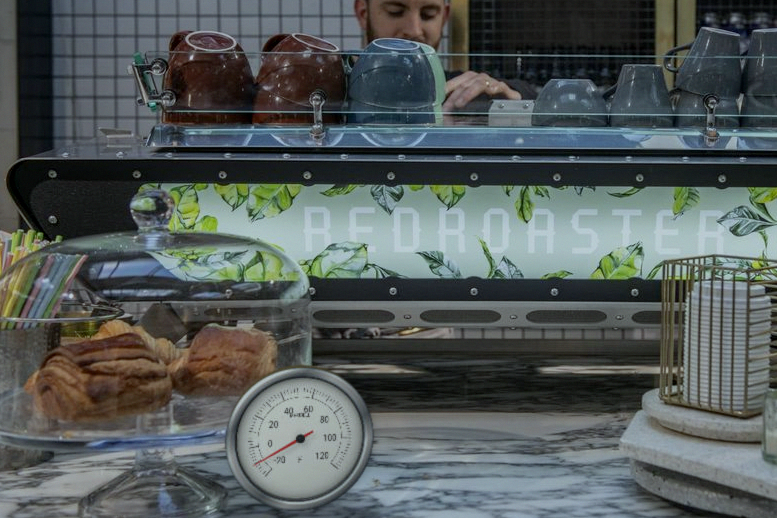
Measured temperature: -10 °F
